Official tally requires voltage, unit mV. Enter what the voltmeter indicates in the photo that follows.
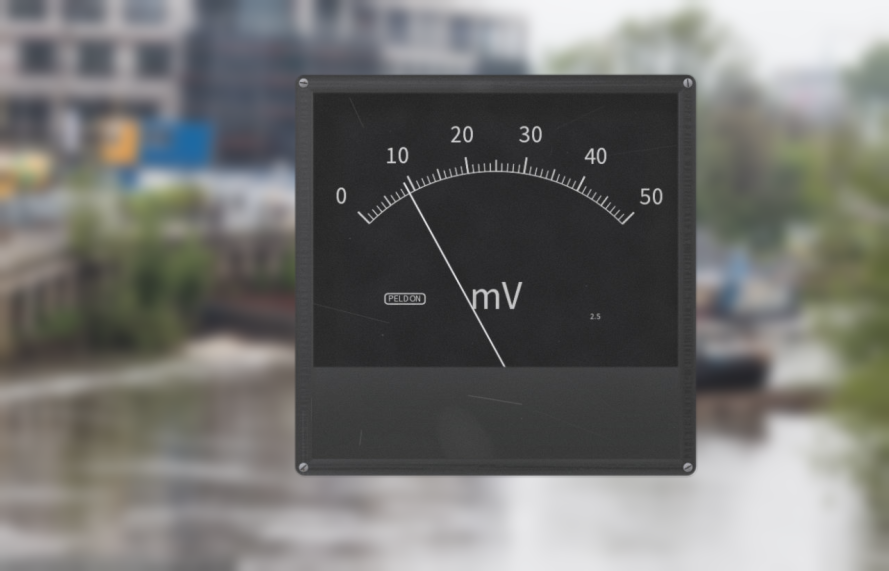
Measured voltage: 9 mV
